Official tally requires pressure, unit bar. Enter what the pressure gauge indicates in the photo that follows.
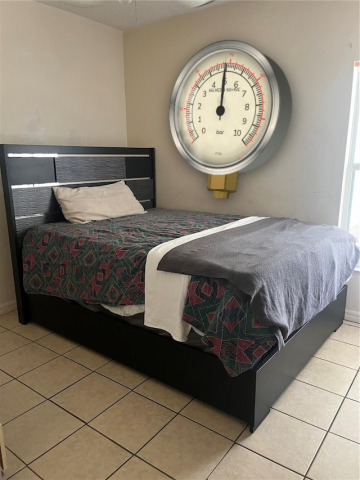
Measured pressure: 5 bar
